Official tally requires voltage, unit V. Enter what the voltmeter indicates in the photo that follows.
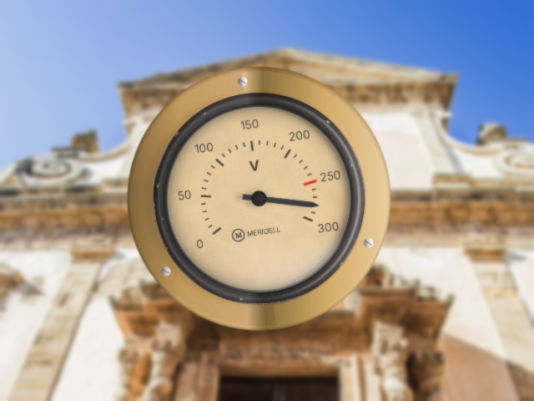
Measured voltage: 280 V
